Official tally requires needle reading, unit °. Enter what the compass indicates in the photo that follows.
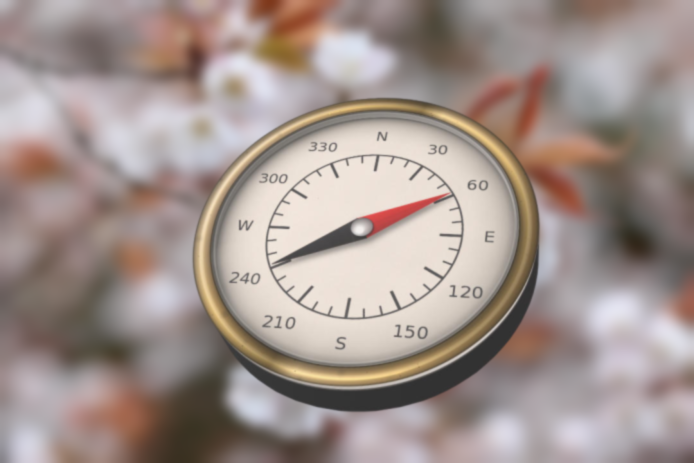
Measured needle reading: 60 °
